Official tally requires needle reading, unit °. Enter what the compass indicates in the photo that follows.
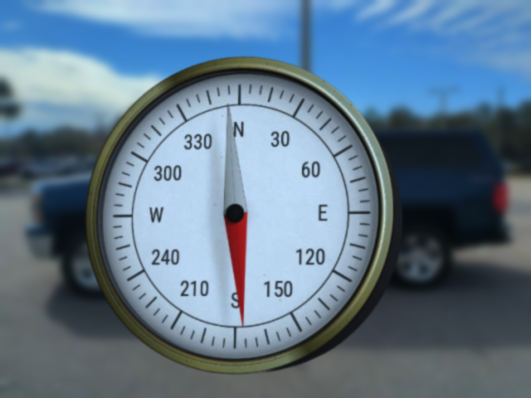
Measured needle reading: 175 °
